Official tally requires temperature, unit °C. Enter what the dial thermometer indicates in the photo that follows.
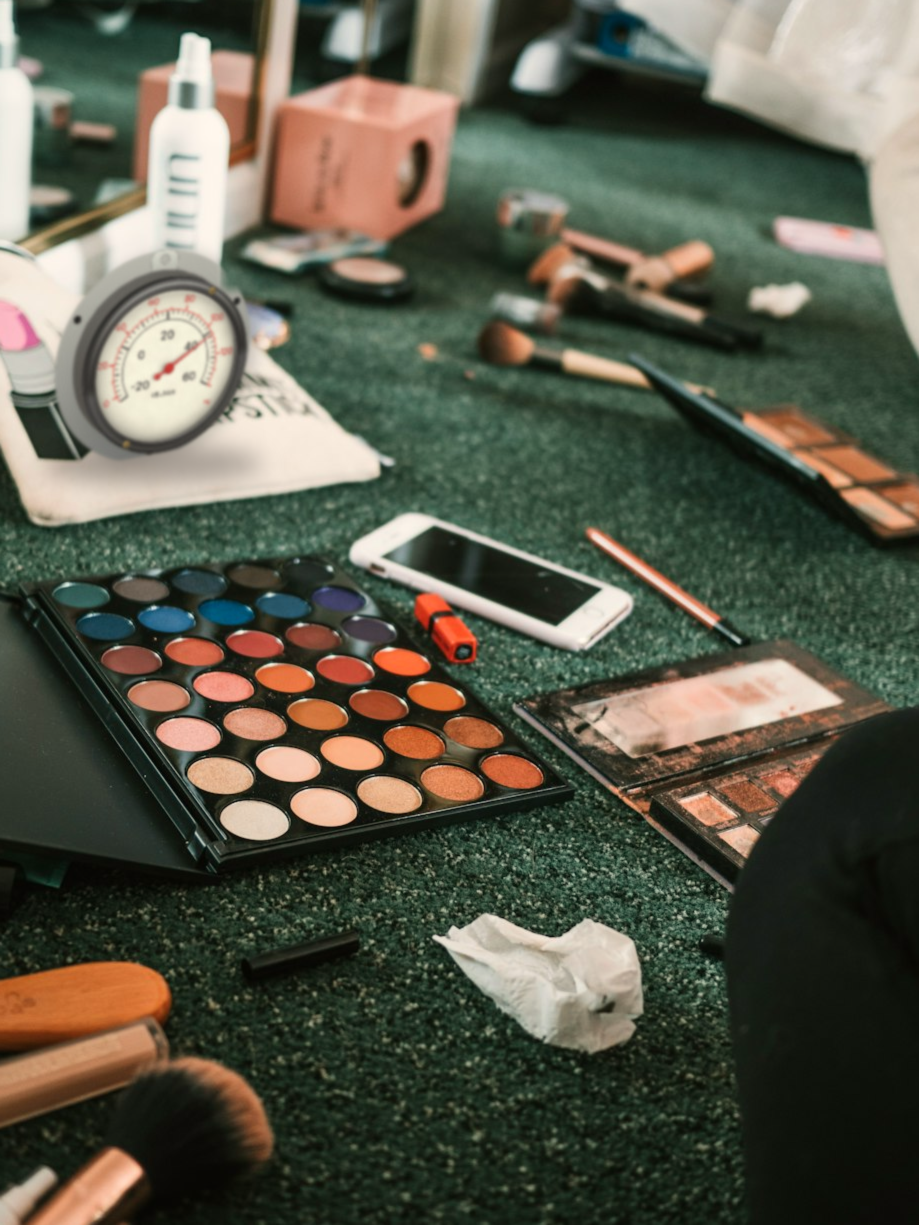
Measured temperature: 40 °C
